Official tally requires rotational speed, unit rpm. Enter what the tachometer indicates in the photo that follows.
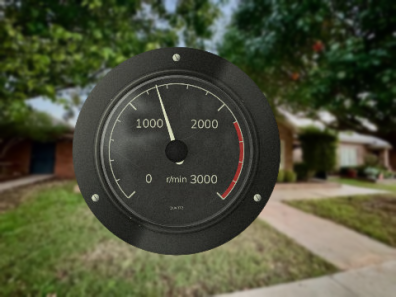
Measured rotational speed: 1300 rpm
